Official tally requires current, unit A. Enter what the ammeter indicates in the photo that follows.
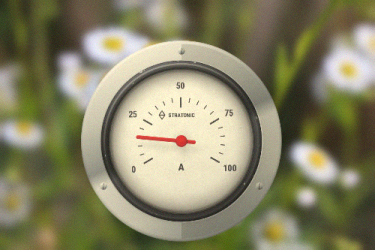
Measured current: 15 A
